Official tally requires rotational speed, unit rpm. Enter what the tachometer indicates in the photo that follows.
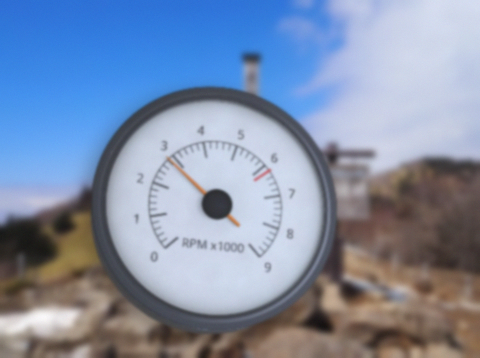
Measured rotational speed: 2800 rpm
